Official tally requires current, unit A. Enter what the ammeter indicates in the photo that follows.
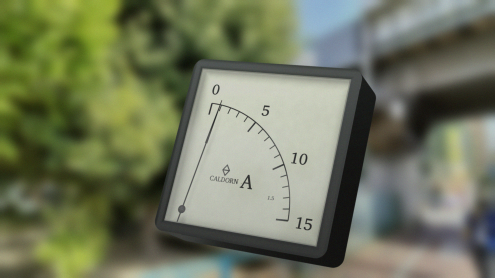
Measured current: 1 A
